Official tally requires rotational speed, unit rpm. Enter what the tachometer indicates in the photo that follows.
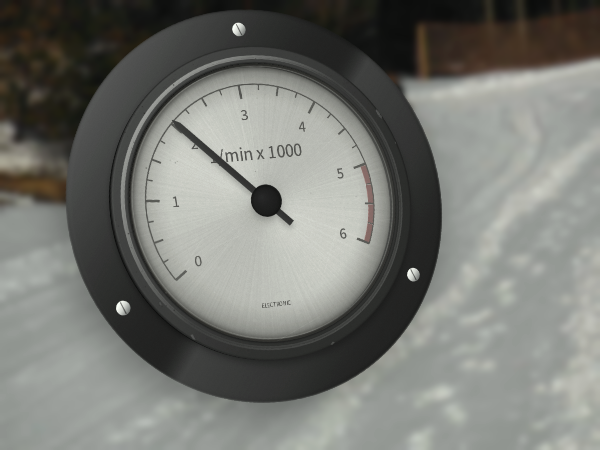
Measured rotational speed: 2000 rpm
